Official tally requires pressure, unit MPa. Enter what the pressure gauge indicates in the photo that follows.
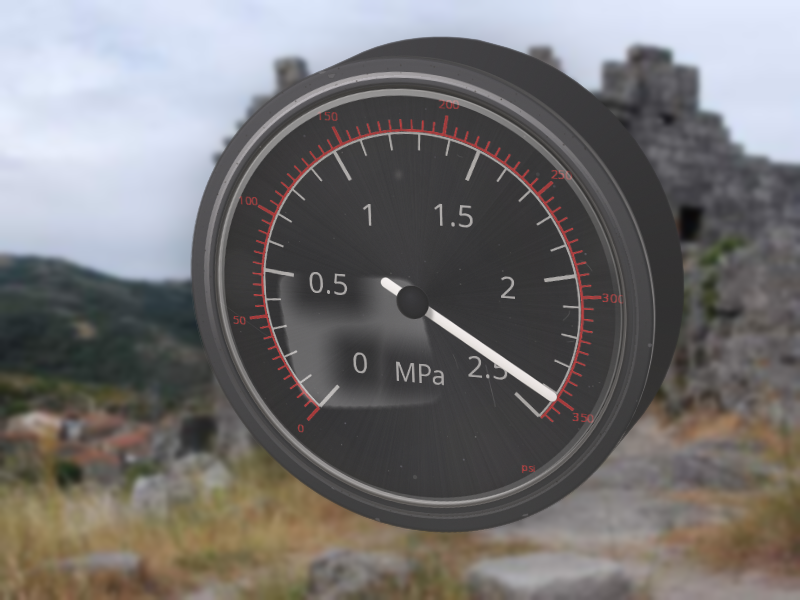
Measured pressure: 2.4 MPa
